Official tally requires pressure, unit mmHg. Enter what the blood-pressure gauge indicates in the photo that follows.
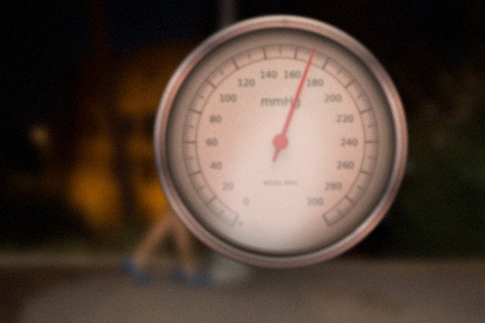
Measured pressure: 170 mmHg
